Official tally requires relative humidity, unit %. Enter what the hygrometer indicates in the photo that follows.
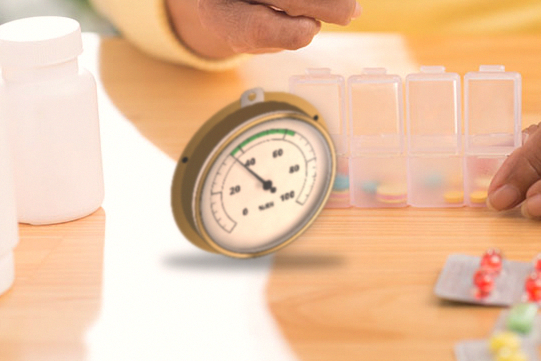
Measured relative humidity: 36 %
